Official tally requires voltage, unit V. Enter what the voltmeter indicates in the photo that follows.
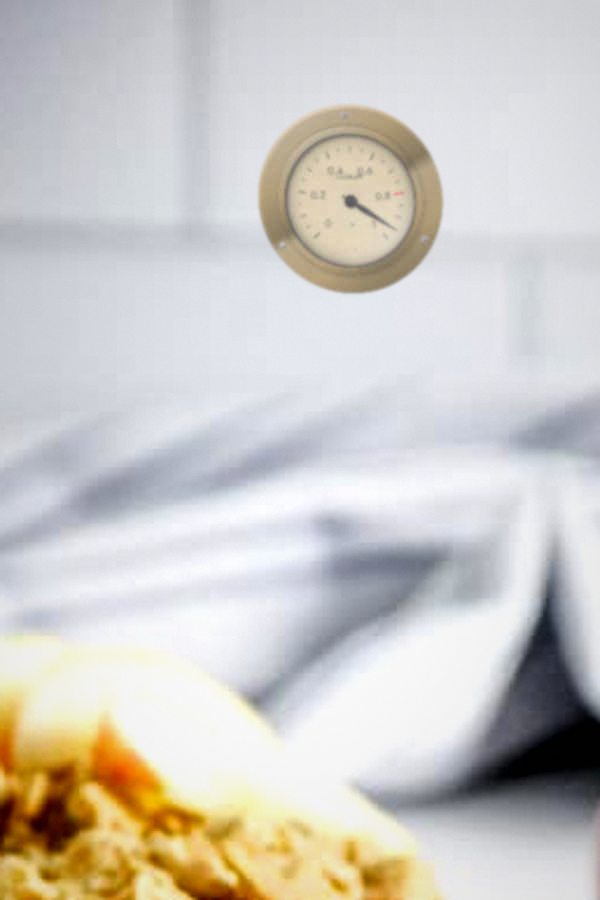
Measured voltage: 0.95 V
